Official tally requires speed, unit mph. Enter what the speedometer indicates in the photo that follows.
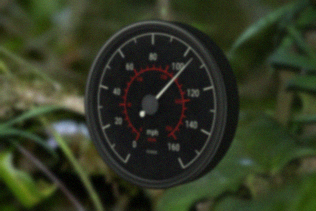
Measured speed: 105 mph
